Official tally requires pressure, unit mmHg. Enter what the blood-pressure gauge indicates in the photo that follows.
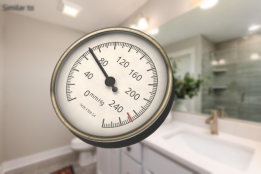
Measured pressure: 70 mmHg
